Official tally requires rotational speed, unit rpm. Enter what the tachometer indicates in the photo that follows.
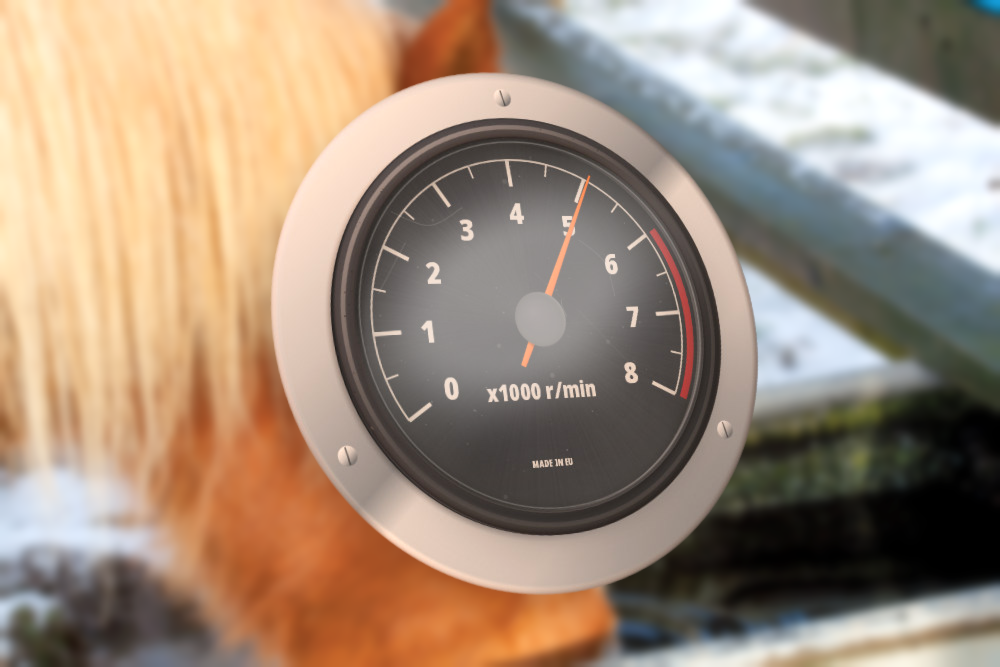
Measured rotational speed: 5000 rpm
